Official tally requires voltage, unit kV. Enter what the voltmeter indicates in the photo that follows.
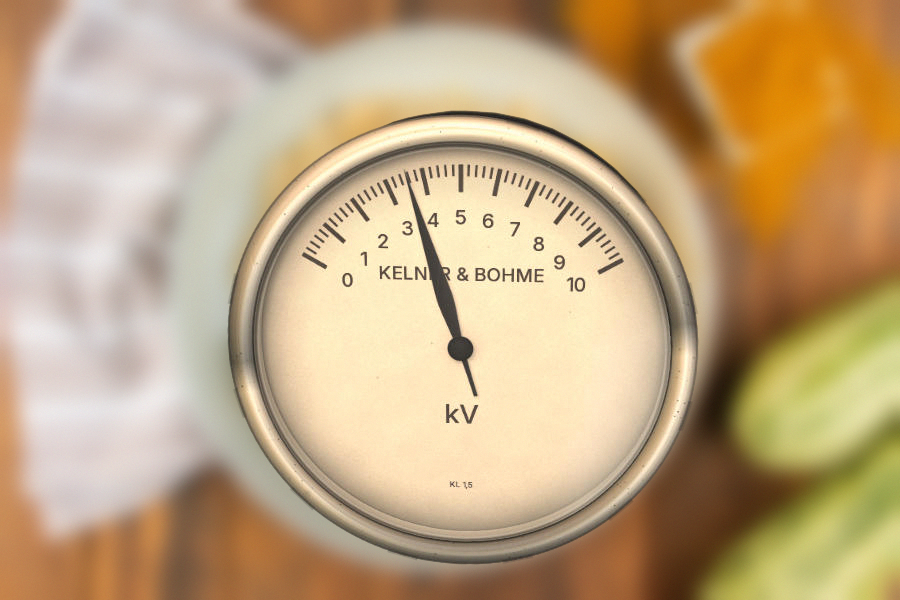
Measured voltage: 3.6 kV
